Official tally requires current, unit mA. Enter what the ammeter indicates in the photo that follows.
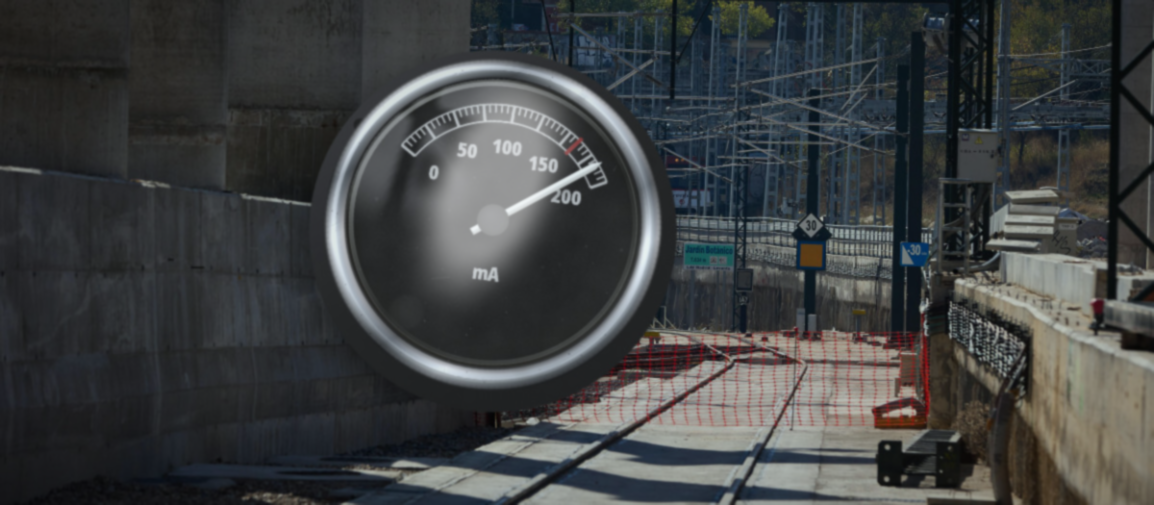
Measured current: 185 mA
